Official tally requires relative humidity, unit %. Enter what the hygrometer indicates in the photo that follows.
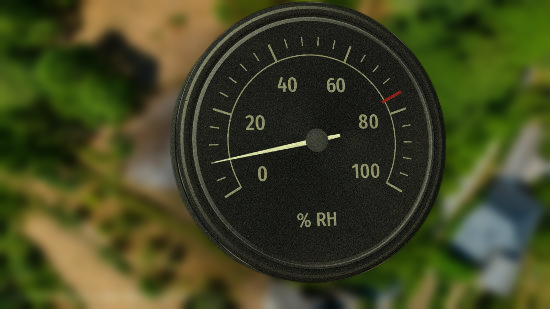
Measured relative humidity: 8 %
